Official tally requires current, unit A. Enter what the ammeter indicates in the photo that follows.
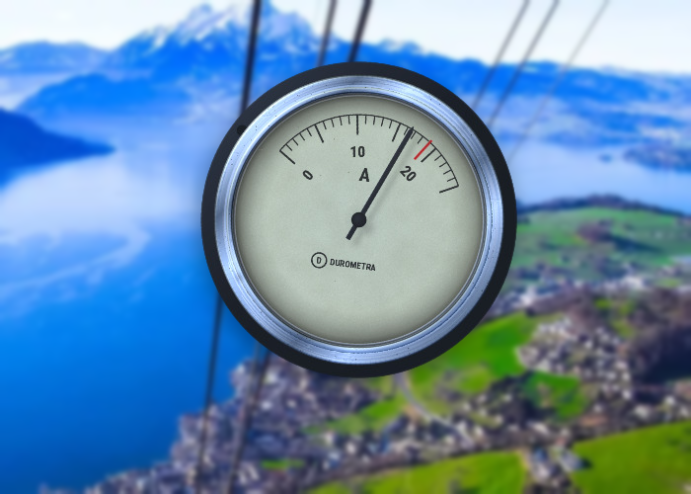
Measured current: 16.5 A
